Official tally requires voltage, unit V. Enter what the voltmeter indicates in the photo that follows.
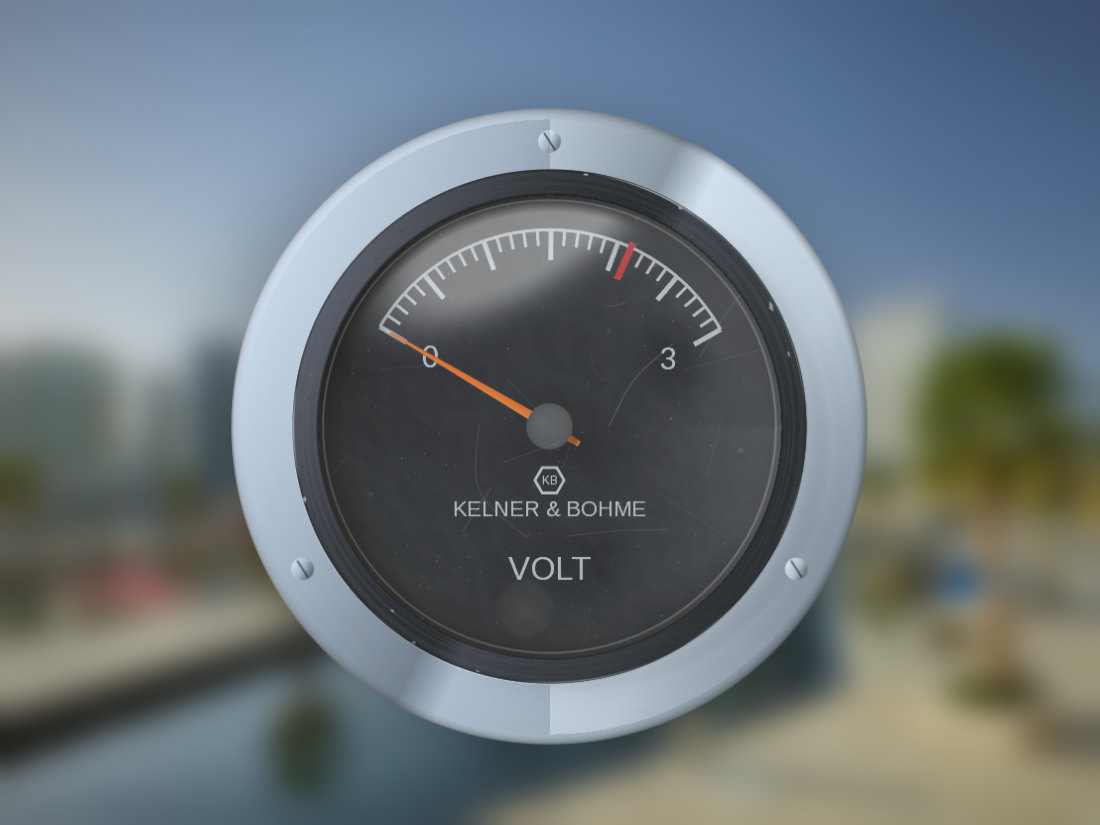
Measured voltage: 0 V
